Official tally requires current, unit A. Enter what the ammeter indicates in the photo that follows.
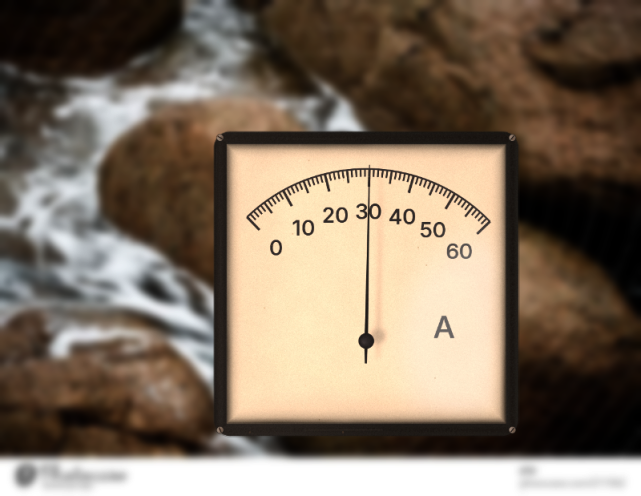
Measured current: 30 A
